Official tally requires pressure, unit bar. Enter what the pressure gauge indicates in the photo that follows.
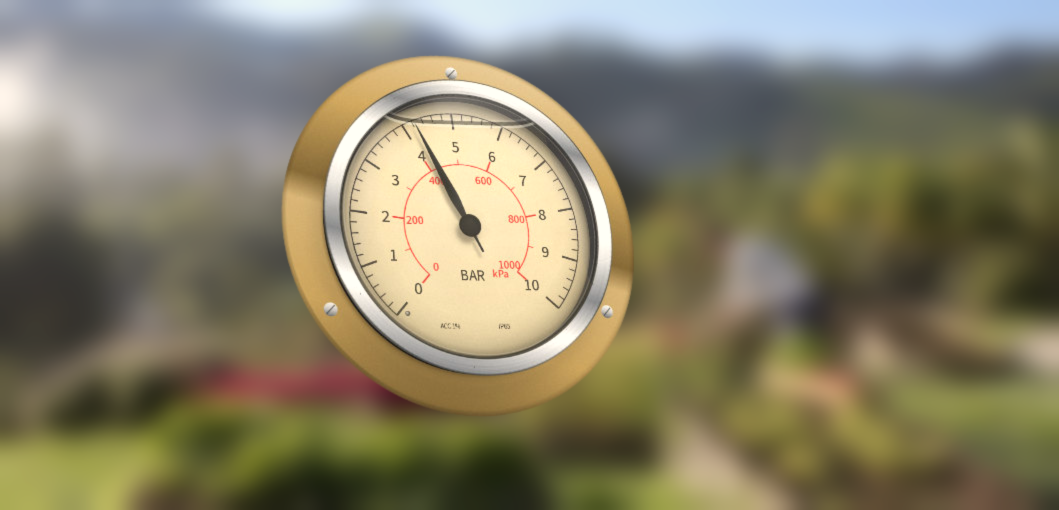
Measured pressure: 4.2 bar
